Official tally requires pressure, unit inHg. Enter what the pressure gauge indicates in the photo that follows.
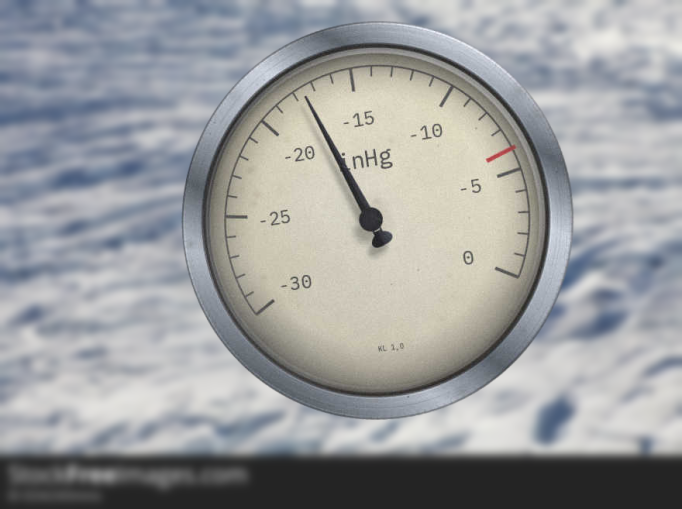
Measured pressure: -17.5 inHg
